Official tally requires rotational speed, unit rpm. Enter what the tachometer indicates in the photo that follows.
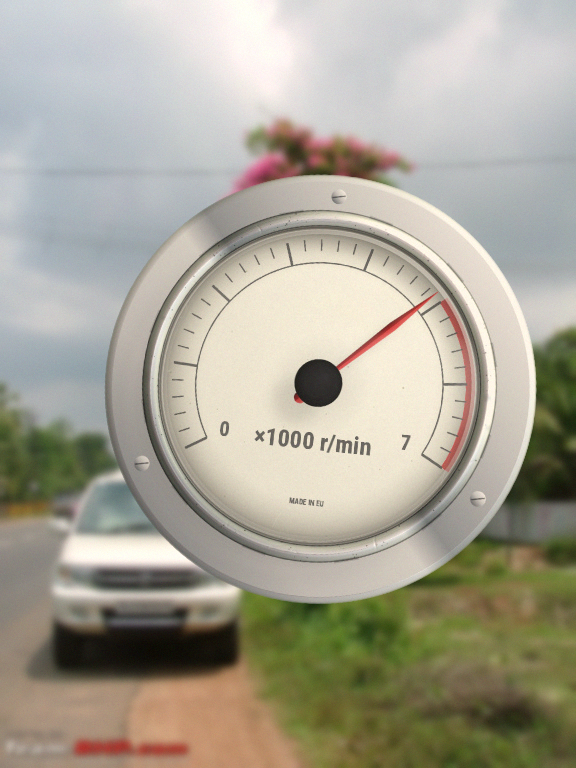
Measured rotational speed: 4900 rpm
